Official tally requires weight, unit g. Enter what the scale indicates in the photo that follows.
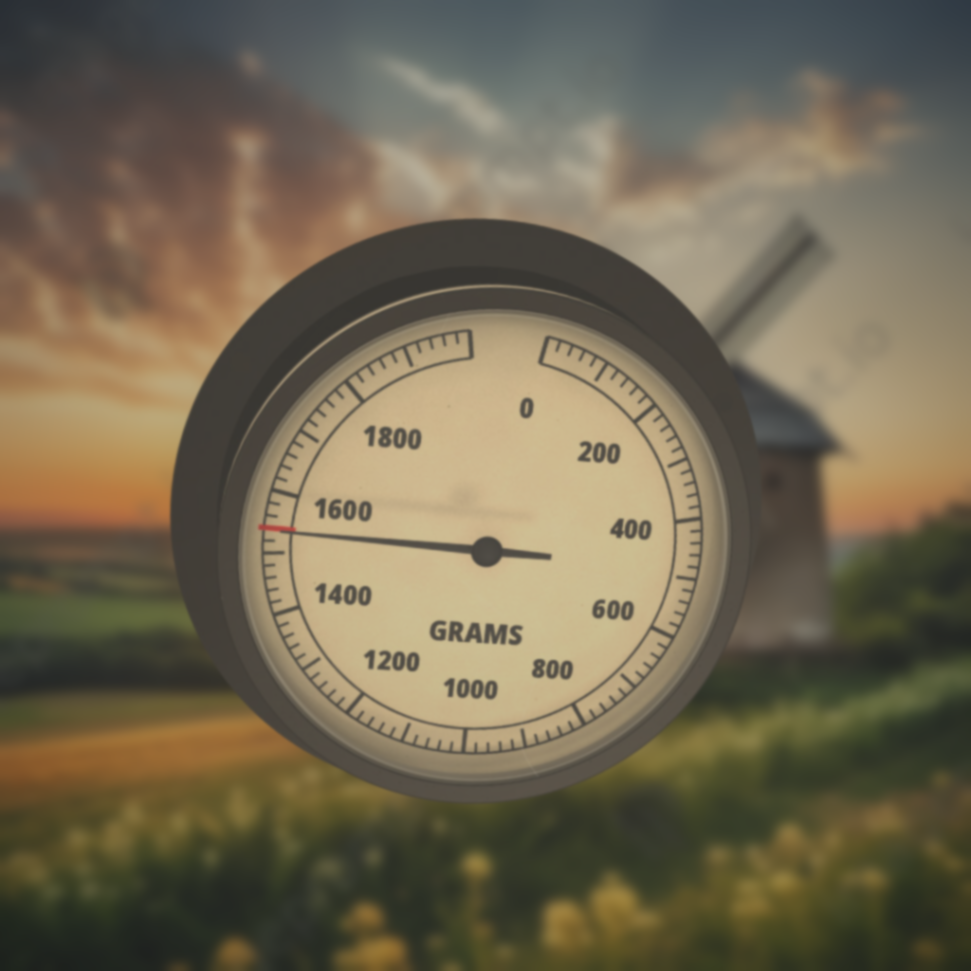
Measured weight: 1540 g
